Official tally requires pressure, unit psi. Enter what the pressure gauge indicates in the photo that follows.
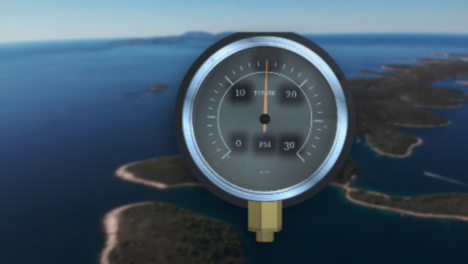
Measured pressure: 15 psi
